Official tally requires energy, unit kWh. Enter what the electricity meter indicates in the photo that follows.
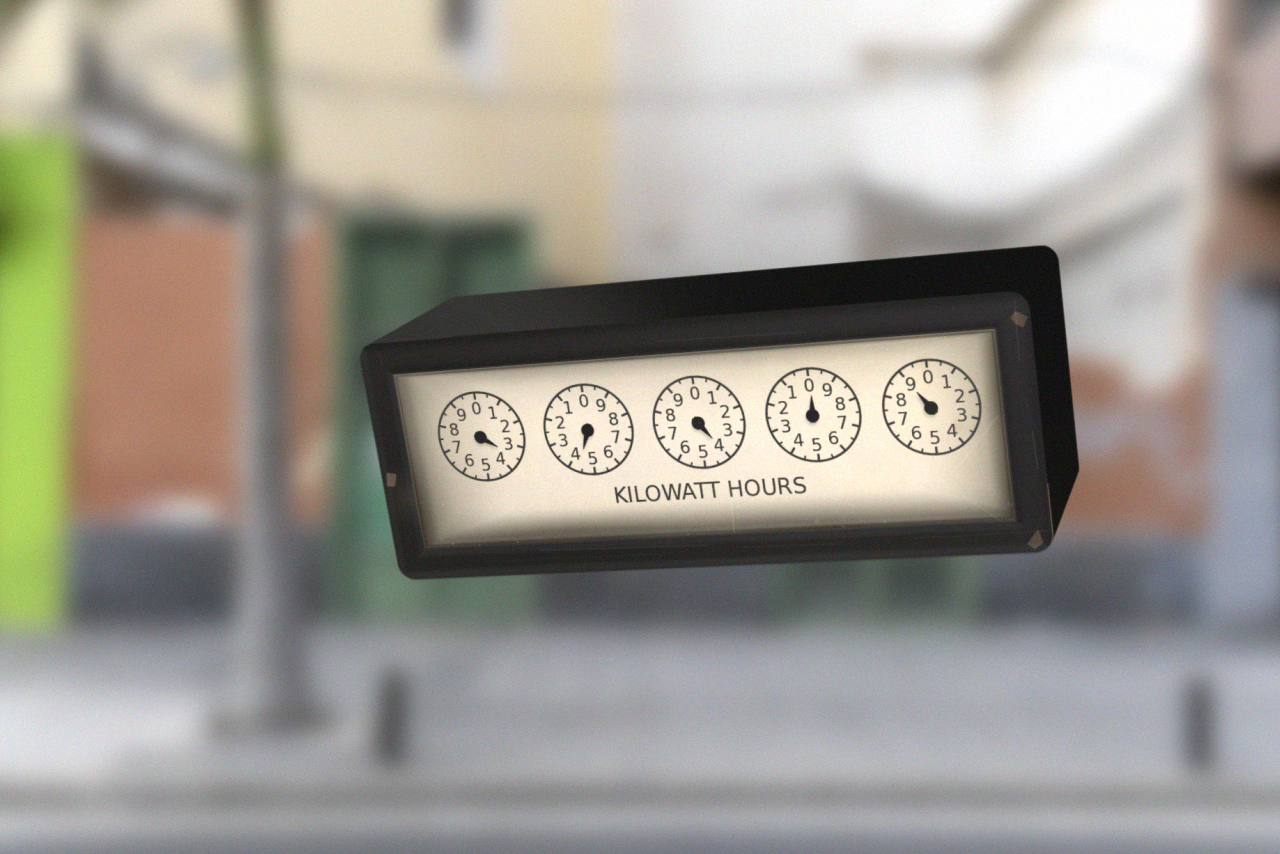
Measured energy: 34399 kWh
